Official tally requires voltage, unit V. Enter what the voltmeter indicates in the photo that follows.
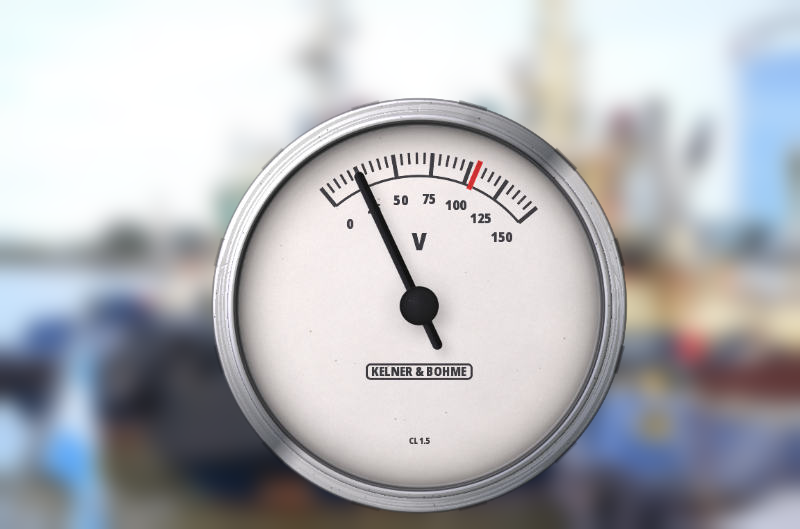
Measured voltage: 25 V
